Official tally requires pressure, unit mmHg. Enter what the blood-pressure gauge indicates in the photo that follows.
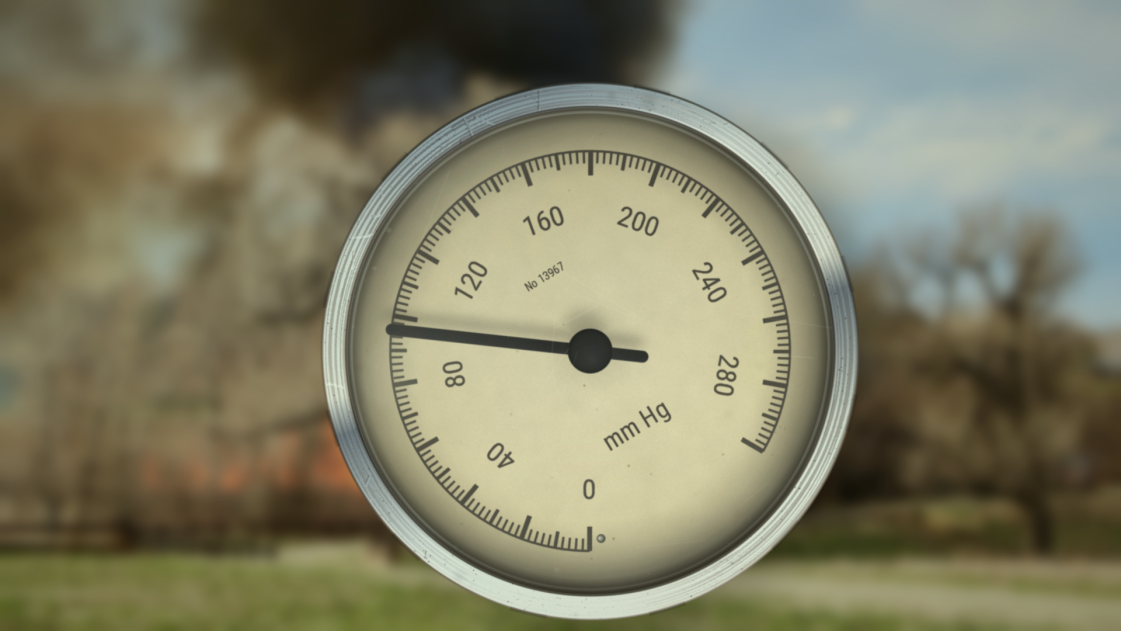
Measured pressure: 96 mmHg
